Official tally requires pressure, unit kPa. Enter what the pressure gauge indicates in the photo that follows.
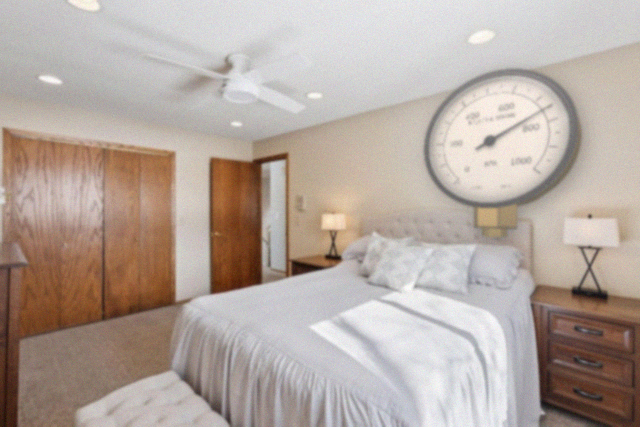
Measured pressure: 750 kPa
